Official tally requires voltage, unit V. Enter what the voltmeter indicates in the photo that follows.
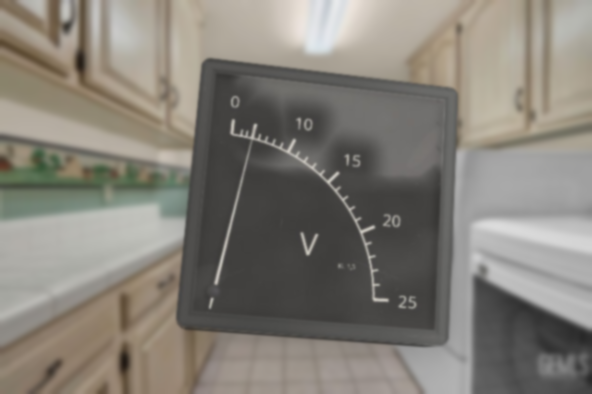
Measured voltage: 5 V
